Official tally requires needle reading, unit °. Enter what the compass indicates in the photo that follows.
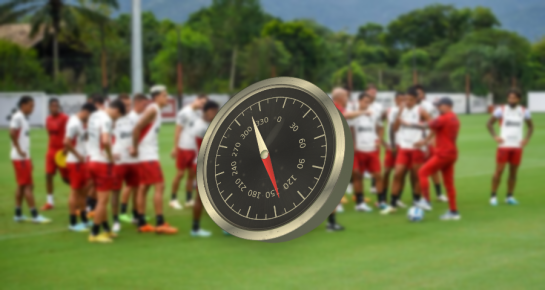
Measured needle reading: 140 °
